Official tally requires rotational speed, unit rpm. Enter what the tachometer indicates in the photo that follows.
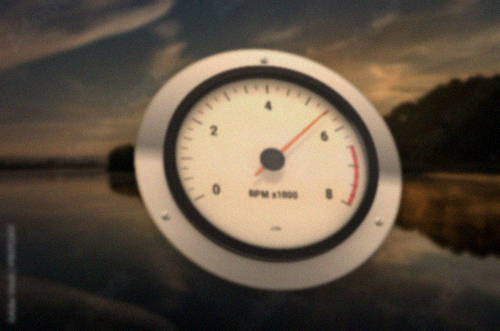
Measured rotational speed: 5500 rpm
